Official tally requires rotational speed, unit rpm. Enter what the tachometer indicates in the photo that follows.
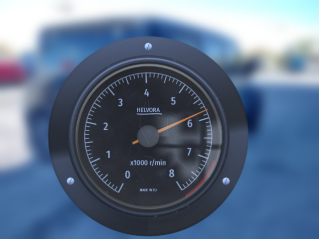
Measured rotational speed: 5800 rpm
